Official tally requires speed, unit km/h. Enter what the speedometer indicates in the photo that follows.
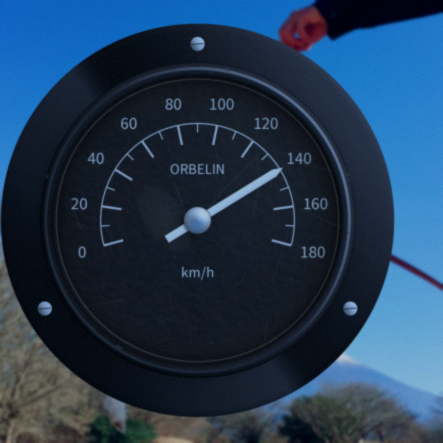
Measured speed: 140 km/h
